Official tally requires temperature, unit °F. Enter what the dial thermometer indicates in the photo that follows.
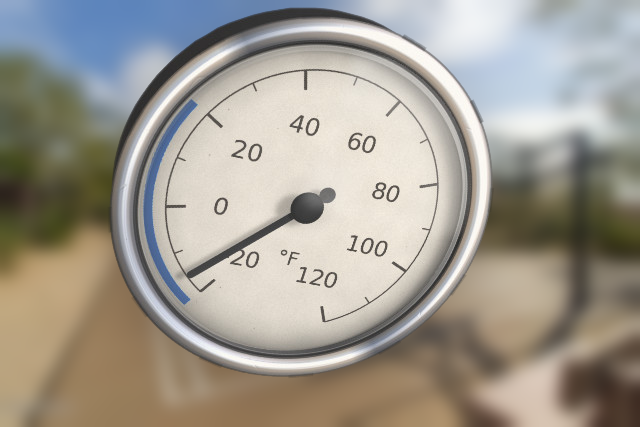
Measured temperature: -15 °F
